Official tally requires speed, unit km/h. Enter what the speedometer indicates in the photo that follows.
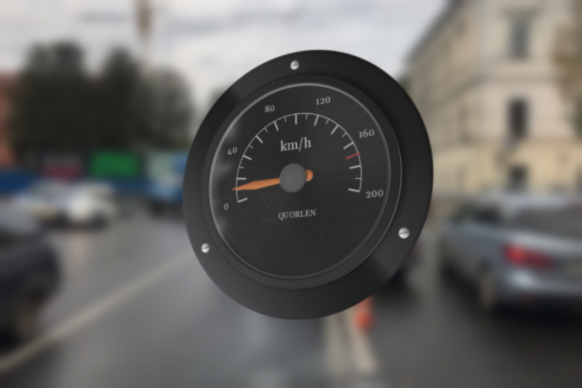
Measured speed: 10 km/h
